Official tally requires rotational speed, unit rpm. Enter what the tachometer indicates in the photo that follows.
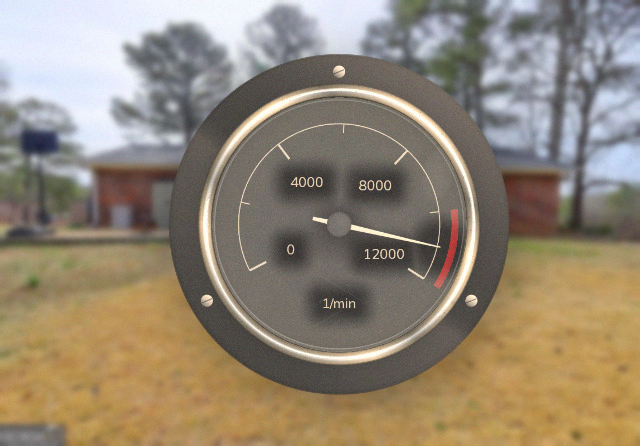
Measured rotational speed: 11000 rpm
